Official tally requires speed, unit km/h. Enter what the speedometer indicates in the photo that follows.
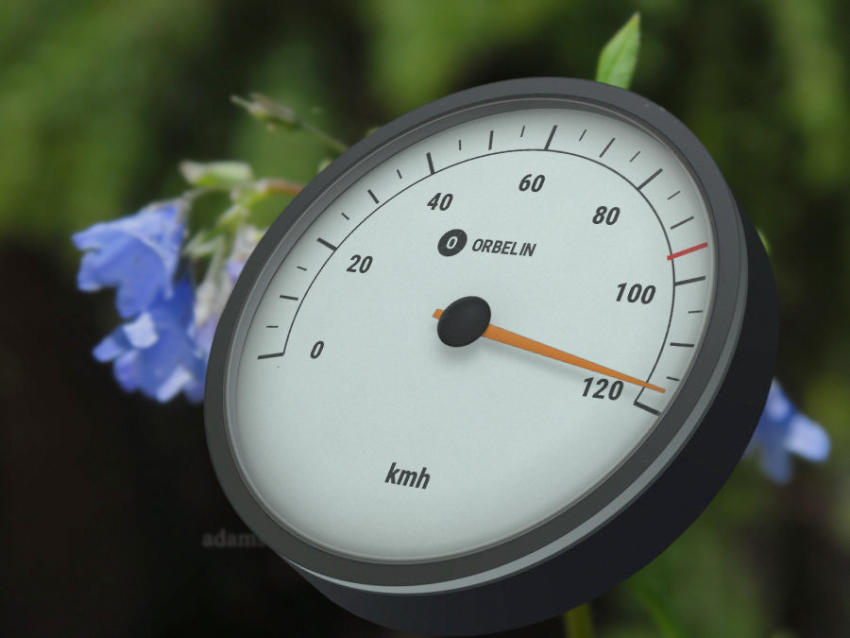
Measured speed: 117.5 km/h
